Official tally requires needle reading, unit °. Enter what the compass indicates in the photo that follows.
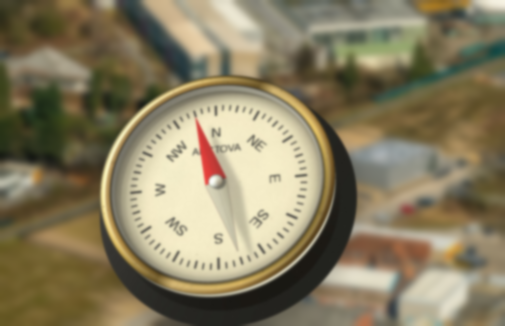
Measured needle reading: 345 °
